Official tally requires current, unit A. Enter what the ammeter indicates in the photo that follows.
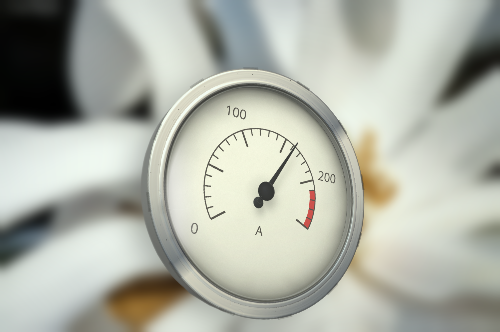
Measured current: 160 A
